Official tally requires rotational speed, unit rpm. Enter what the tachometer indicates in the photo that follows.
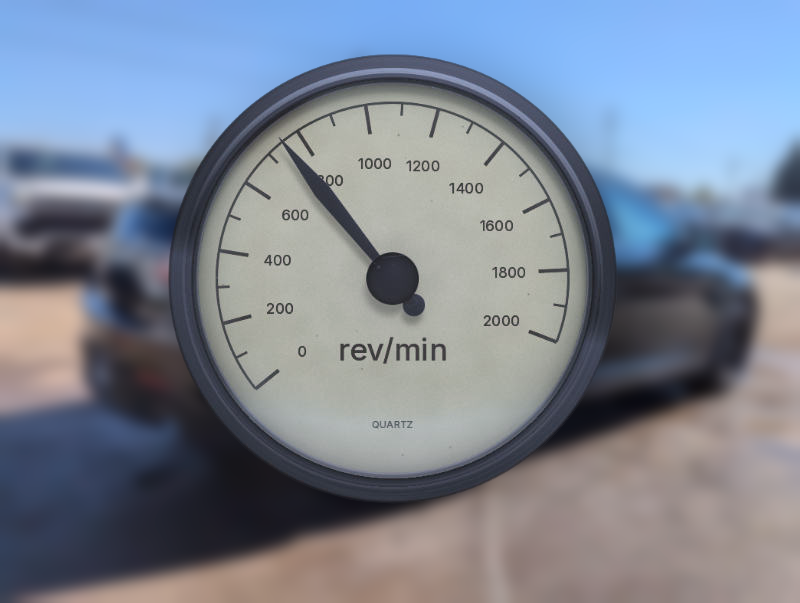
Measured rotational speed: 750 rpm
